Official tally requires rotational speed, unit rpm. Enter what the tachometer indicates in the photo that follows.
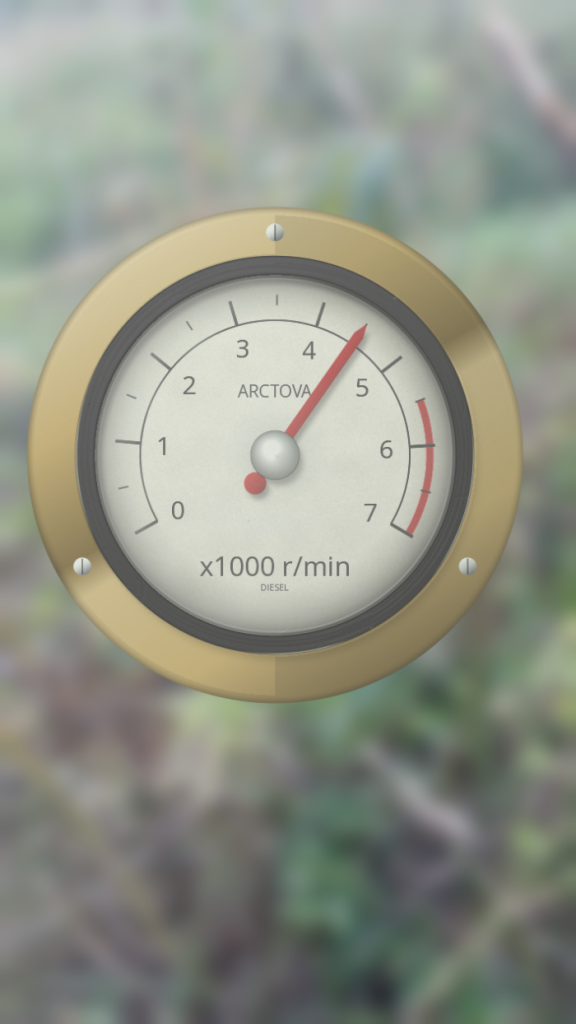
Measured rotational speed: 4500 rpm
